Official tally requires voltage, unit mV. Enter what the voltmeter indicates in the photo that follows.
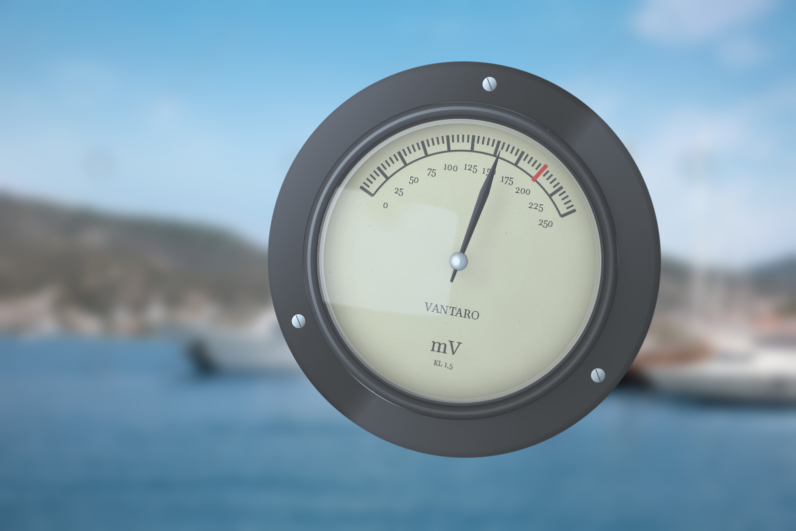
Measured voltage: 155 mV
